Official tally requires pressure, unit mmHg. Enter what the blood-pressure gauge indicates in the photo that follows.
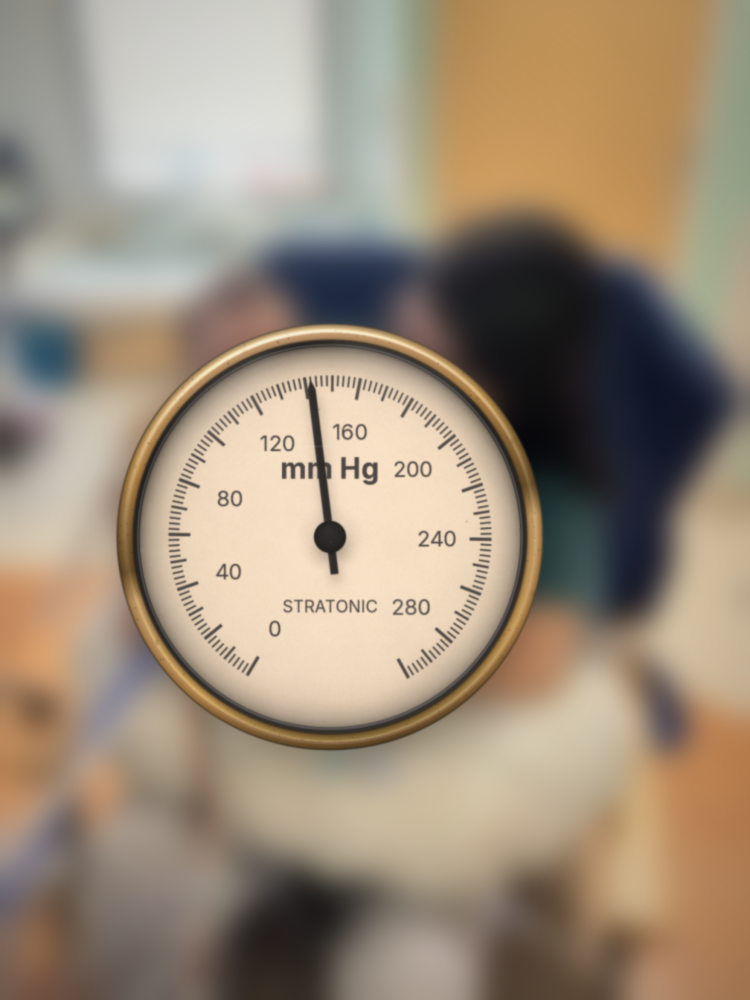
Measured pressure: 142 mmHg
